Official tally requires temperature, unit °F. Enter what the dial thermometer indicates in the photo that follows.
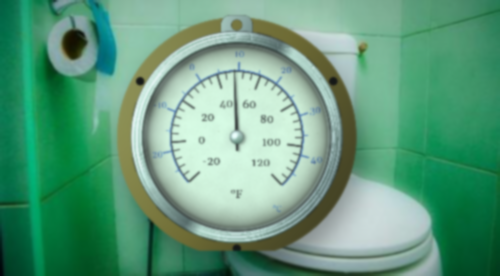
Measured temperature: 48 °F
